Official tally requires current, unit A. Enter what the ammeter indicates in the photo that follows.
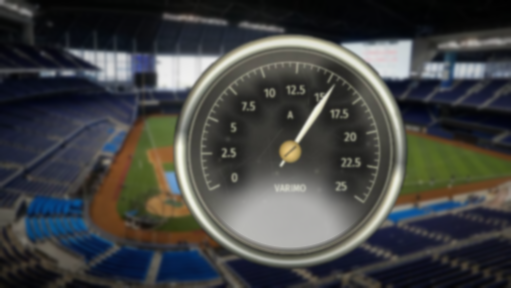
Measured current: 15.5 A
